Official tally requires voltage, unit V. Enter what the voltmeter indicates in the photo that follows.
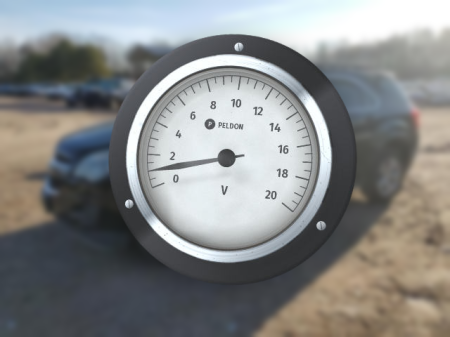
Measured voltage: 1 V
